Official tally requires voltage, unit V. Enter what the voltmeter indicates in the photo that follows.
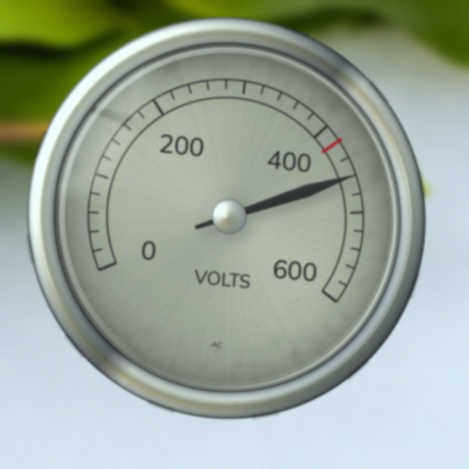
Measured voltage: 460 V
